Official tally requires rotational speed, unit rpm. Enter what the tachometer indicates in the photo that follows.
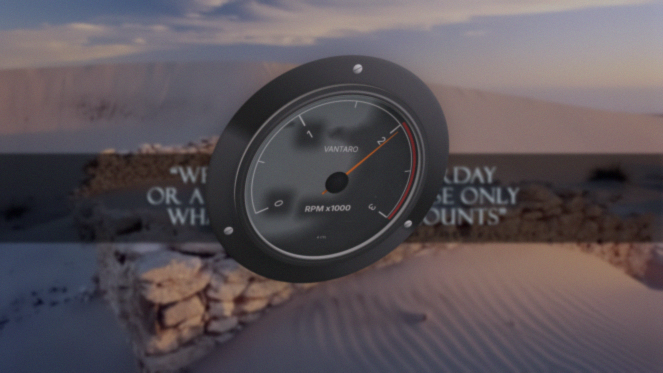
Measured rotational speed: 2000 rpm
